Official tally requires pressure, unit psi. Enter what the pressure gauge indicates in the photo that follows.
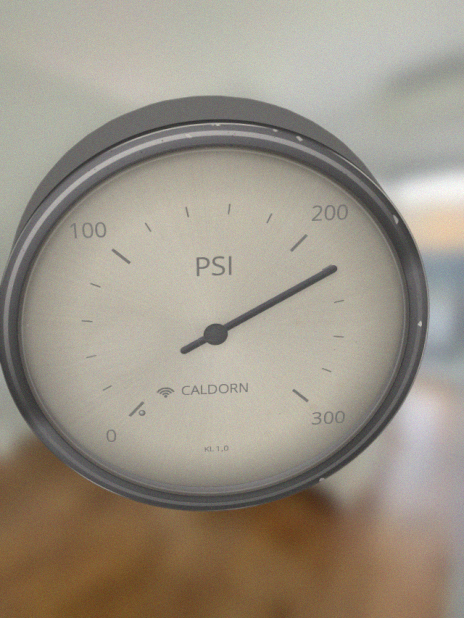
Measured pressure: 220 psi
